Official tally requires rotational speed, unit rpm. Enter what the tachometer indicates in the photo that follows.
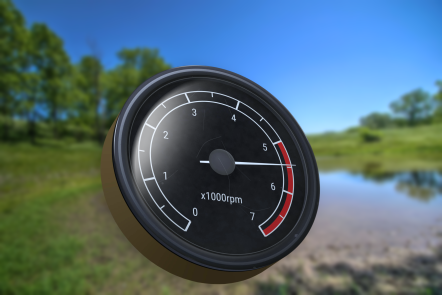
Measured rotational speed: 5500 rpm
